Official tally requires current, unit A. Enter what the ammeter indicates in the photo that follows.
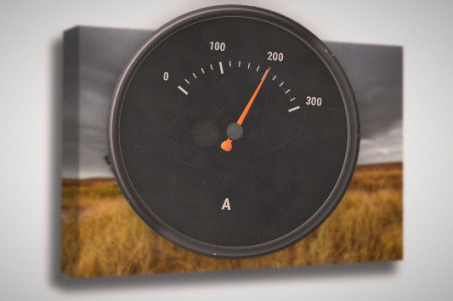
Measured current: 200 A
